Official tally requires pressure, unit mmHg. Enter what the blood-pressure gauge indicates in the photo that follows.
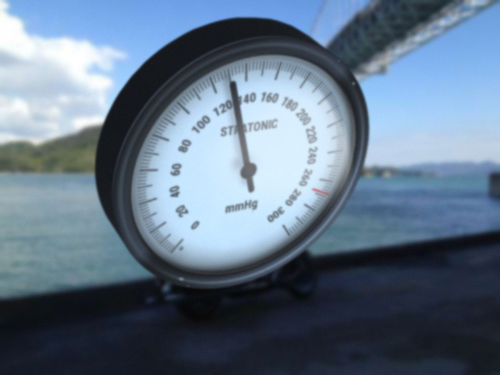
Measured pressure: 130 mmHg
